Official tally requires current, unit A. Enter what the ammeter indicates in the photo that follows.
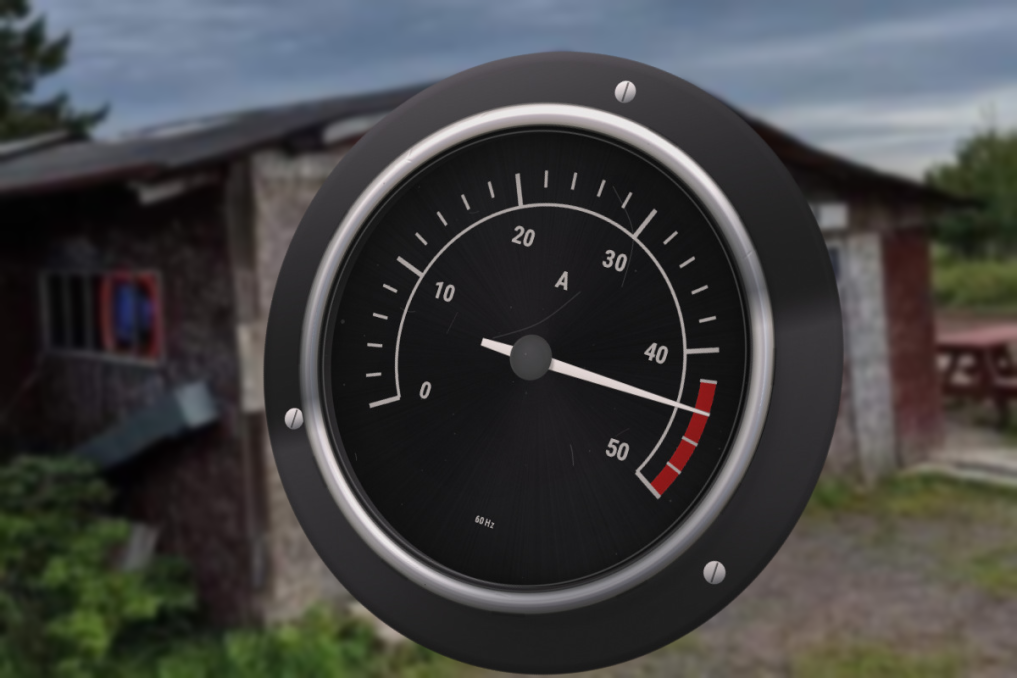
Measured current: 44 A
